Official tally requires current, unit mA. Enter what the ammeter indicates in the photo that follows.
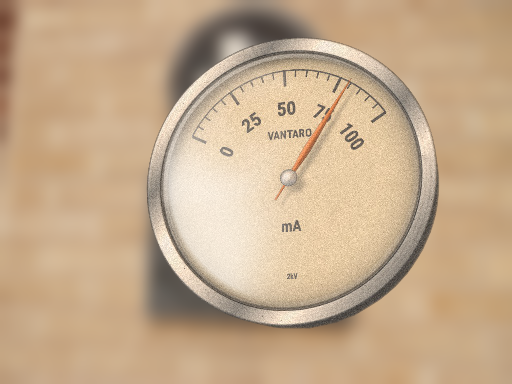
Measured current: 80 mA
